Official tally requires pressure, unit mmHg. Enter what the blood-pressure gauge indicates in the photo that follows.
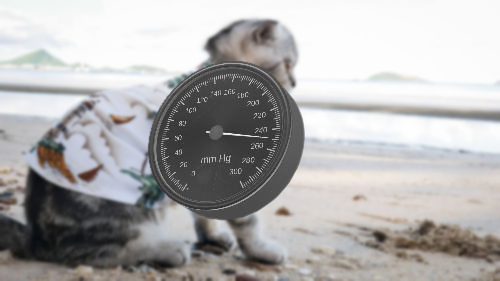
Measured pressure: 250 mmHg
